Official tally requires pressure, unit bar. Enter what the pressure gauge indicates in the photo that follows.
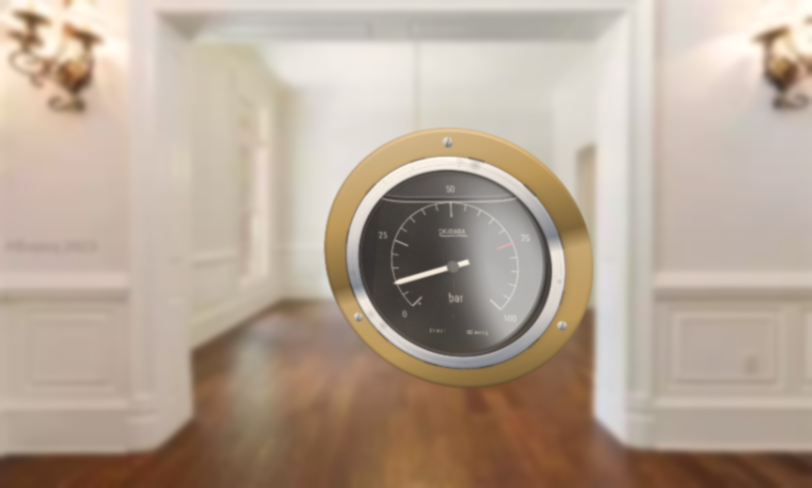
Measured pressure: 10 bar
